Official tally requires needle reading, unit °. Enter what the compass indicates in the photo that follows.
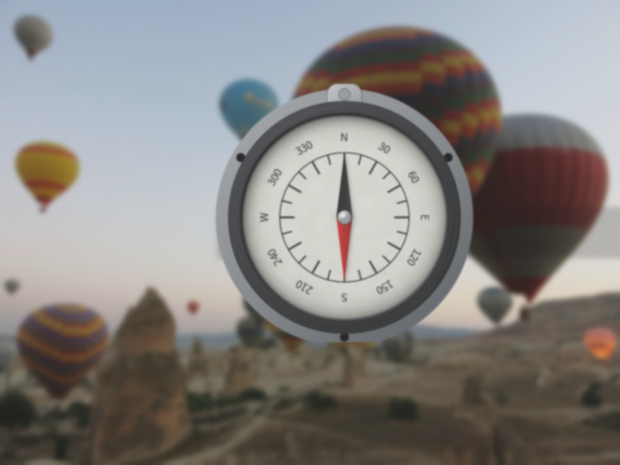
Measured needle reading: 180 °
